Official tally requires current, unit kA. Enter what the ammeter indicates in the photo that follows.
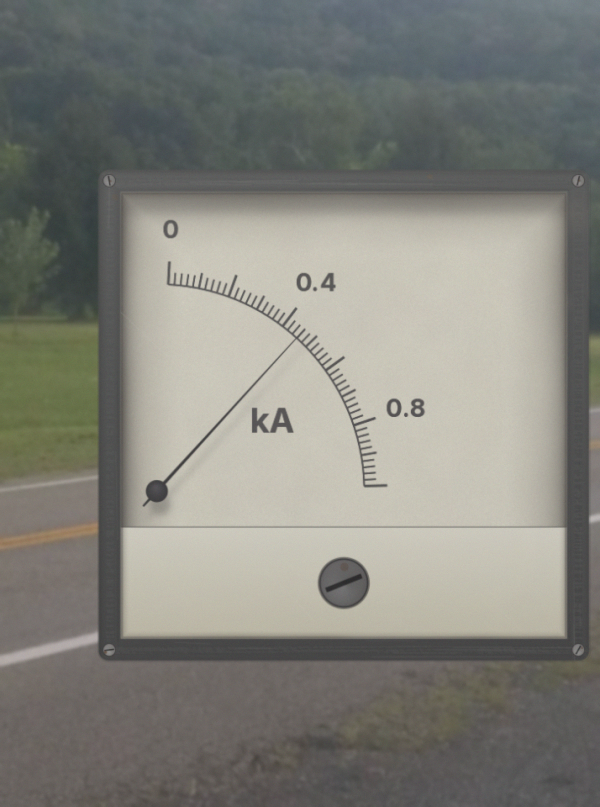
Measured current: 0.46 kA
